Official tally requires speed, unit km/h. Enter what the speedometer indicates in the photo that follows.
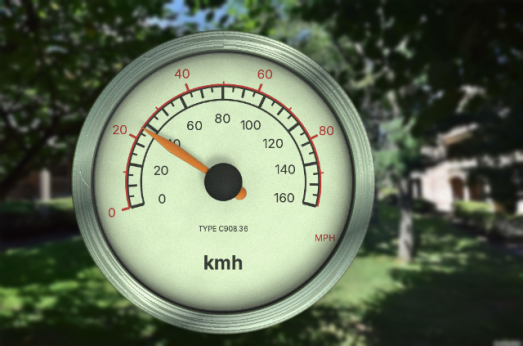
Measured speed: 37.5 km/h
